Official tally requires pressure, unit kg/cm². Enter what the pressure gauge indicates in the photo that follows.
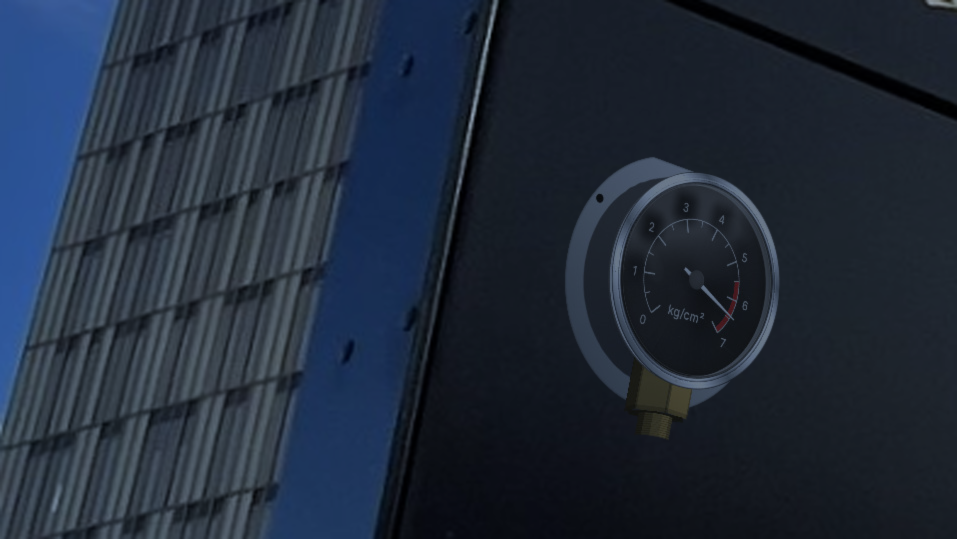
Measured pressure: 6.5 kg/cm²
